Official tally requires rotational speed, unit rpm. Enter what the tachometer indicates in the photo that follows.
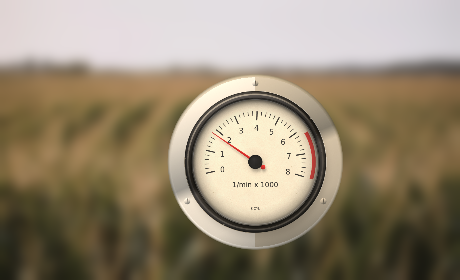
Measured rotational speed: 1800 rpm
